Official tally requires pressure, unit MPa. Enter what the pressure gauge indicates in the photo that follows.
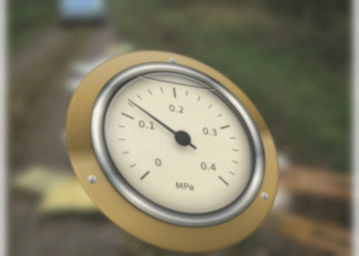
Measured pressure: 0.12 MPa
